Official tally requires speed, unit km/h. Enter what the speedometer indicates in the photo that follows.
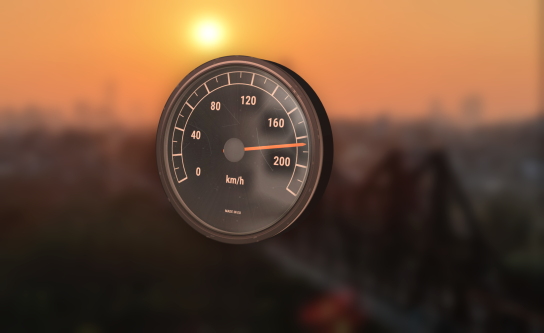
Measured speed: 185 km/h
